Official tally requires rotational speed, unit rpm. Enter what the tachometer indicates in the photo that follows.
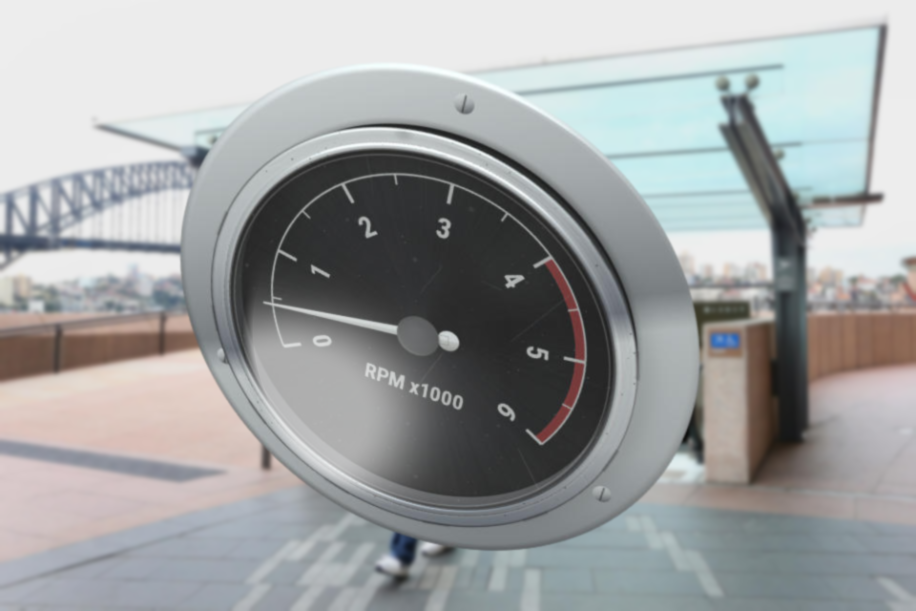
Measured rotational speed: 500 rpm
